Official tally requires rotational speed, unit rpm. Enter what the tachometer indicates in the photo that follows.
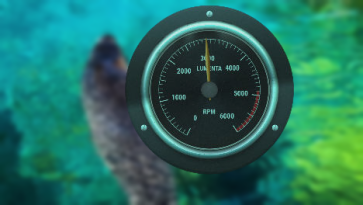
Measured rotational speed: 3000 rpm
